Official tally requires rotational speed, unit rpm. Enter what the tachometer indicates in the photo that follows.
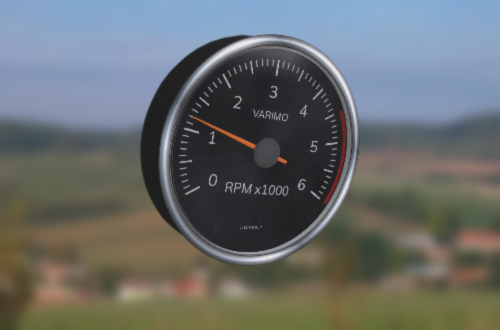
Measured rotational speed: 1200 rpm
